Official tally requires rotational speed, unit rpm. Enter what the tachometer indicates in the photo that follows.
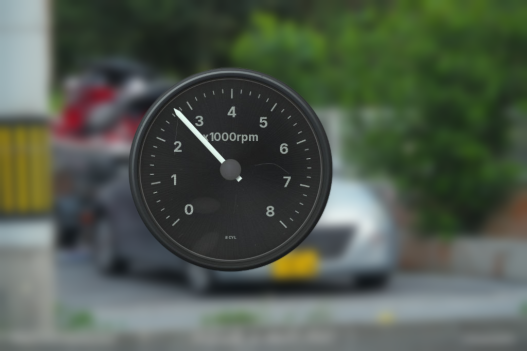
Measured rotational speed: 2700 rpm
